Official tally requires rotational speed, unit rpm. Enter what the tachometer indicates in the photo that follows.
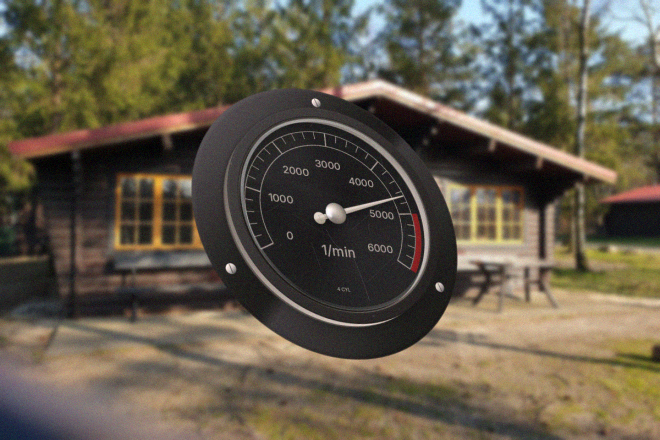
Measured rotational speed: 4700 rpm
